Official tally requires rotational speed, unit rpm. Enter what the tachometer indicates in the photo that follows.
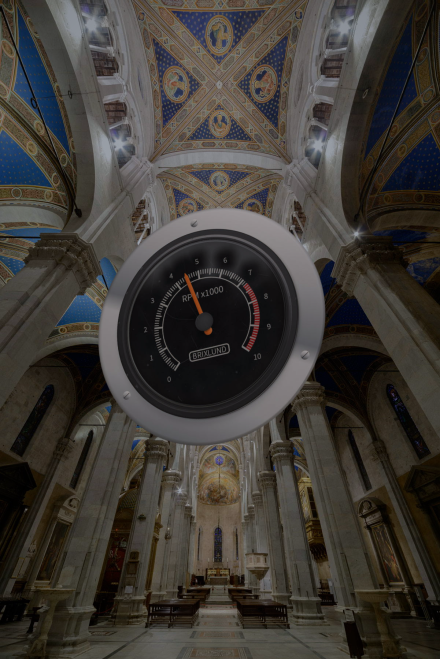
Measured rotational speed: 4500 rpm
